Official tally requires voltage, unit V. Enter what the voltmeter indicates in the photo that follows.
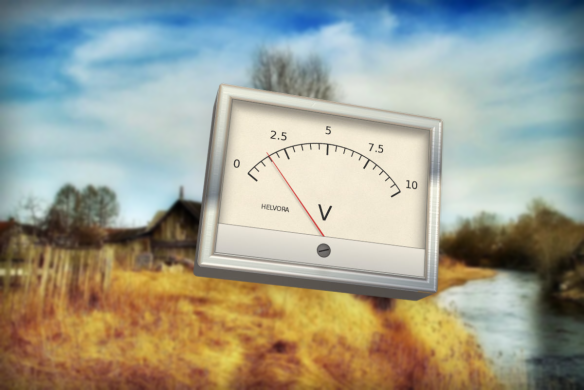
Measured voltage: 1.5 V
